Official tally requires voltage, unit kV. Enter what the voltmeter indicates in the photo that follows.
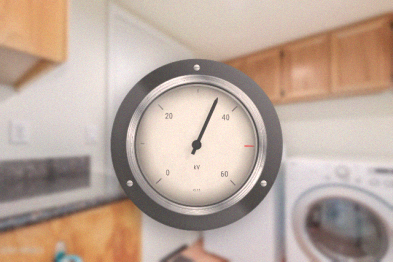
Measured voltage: 35 kV
